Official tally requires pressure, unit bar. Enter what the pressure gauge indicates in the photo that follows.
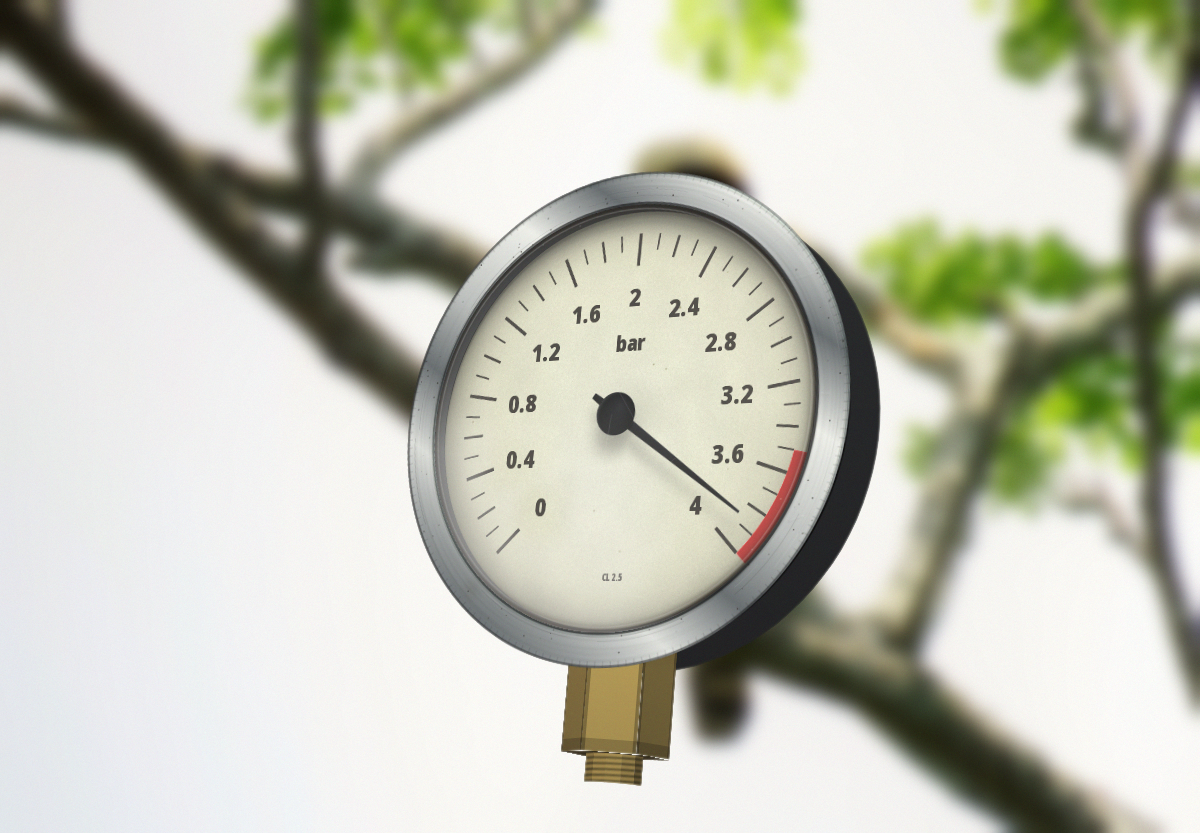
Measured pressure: 3.85 bar
